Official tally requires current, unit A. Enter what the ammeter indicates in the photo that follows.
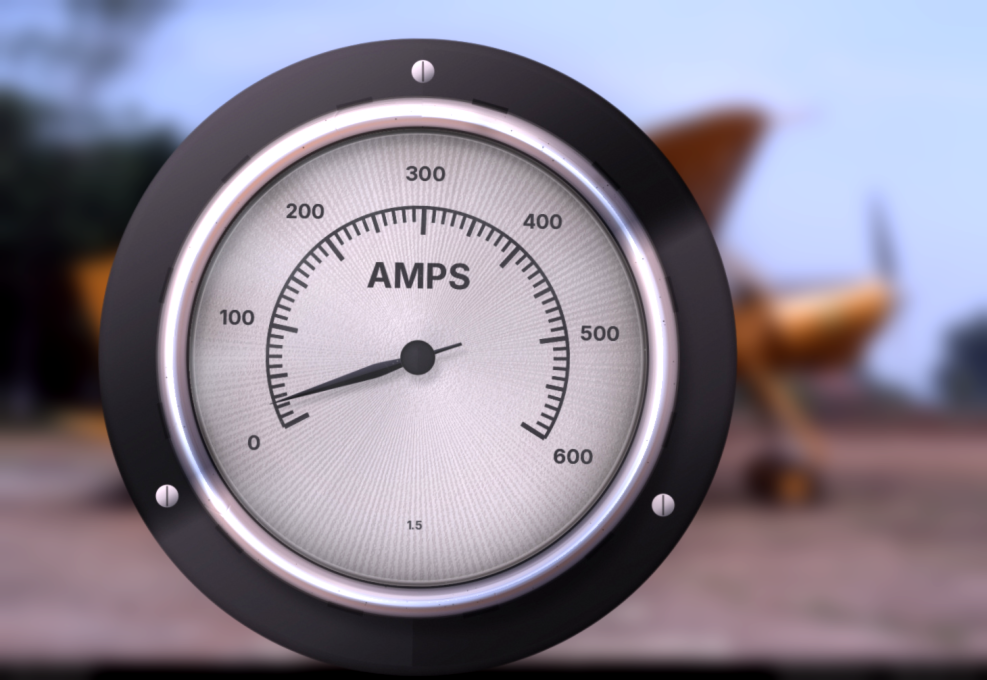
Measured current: 25 A
